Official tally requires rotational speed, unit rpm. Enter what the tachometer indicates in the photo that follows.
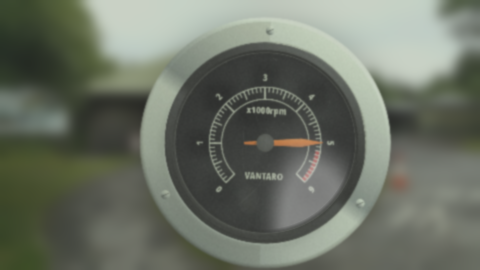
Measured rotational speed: 5000 rpm
